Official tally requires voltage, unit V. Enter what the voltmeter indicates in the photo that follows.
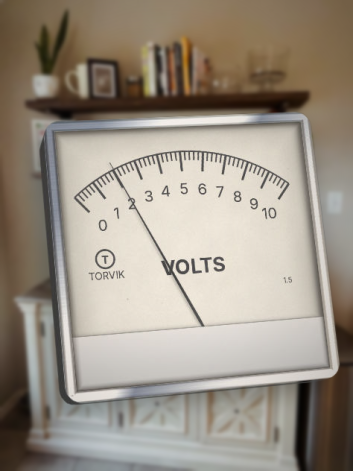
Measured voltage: 2 V
